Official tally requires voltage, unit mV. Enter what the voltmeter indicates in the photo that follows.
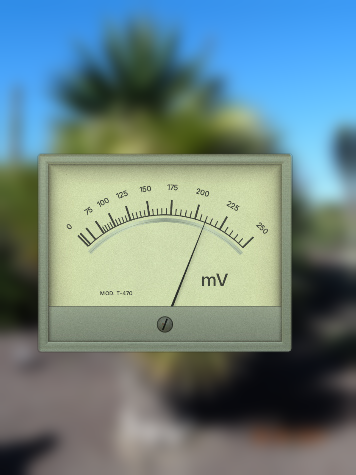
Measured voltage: 210 mV
